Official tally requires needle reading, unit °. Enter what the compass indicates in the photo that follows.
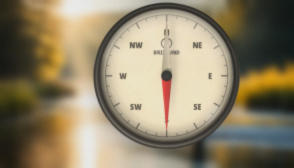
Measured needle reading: 180 °
